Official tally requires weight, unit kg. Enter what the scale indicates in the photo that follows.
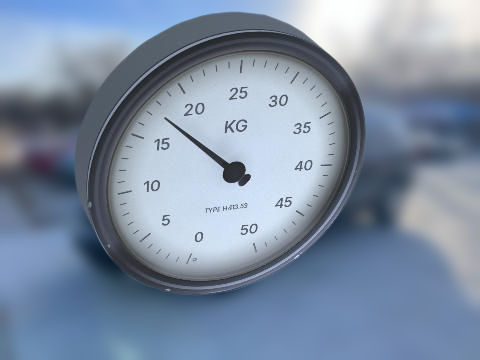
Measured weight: 17.5 kg
